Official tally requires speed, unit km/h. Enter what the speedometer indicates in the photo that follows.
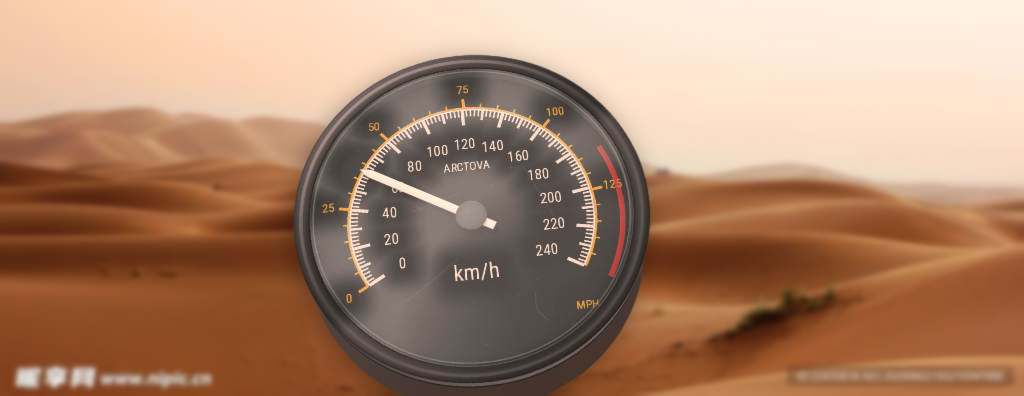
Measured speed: 60 km/h
